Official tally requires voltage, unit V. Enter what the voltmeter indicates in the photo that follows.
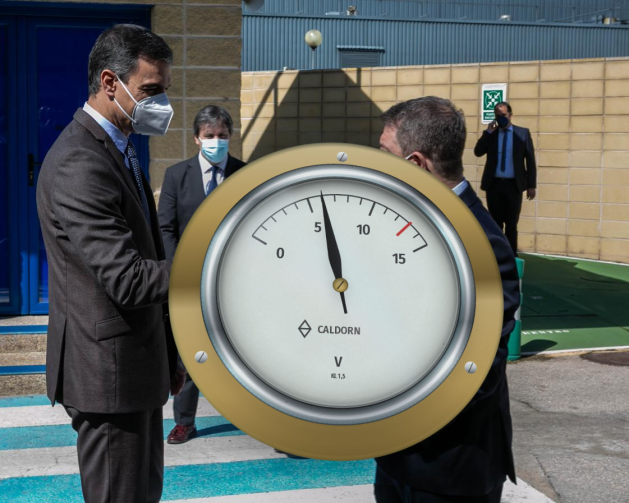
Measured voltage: 6 V
